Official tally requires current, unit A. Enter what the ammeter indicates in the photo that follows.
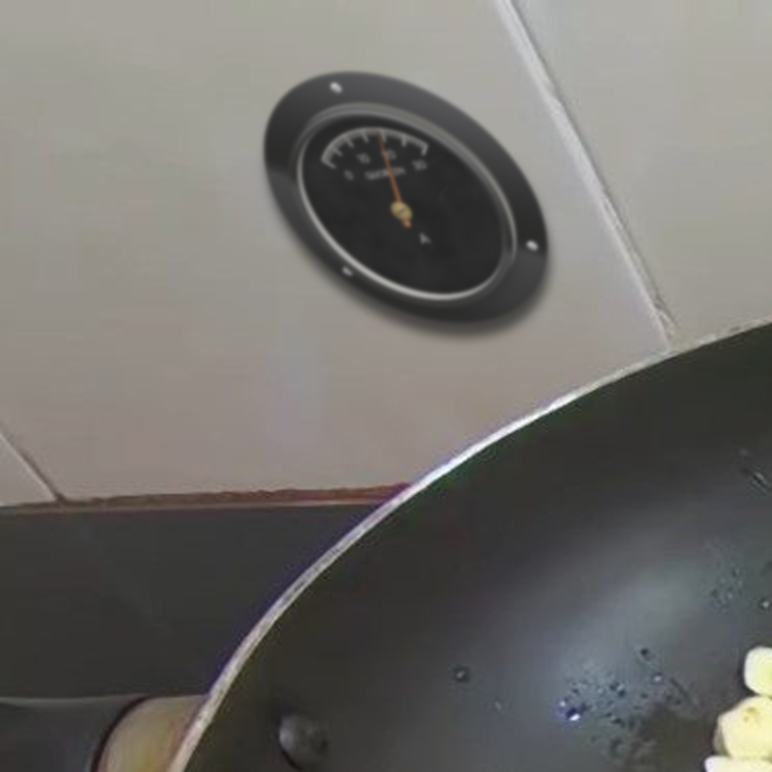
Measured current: 20 A
